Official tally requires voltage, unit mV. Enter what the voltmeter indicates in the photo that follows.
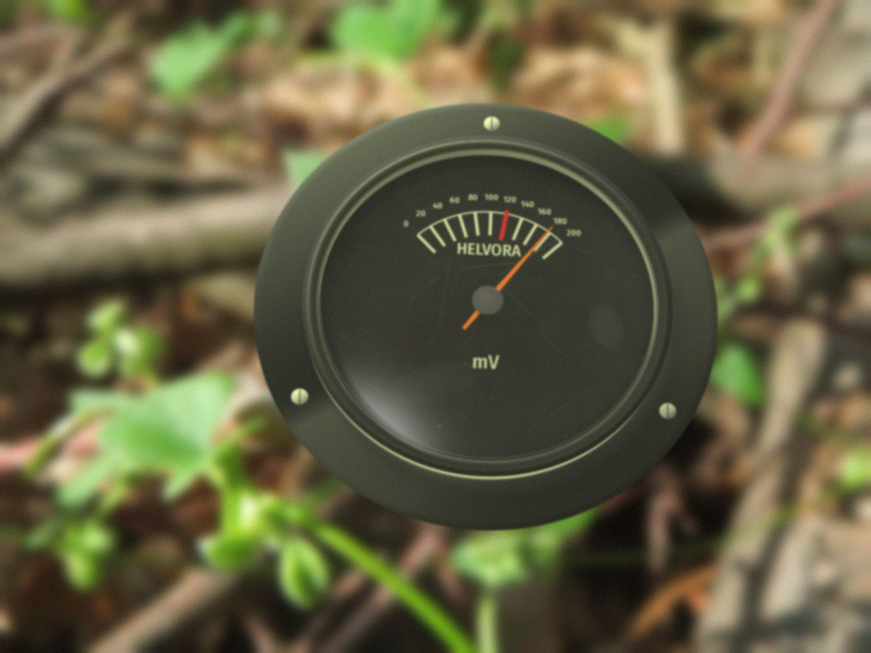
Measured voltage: 180 mV
